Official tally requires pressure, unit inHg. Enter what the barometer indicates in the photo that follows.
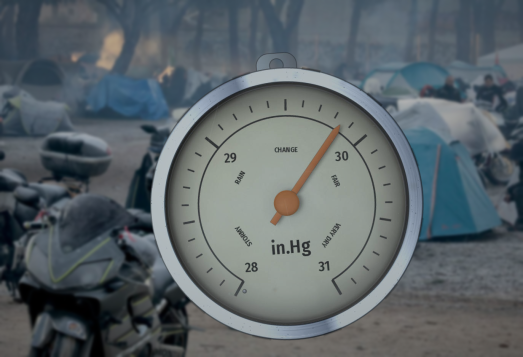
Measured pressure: 29.85 inHg
